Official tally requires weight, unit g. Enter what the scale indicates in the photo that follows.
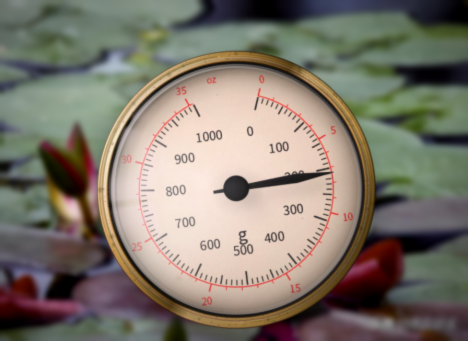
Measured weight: 210 g
